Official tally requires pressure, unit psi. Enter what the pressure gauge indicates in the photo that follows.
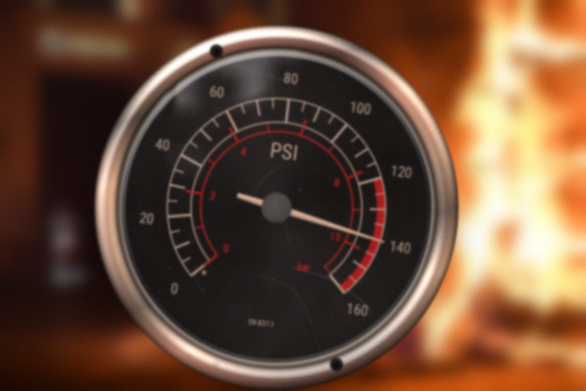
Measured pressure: 140 psi
